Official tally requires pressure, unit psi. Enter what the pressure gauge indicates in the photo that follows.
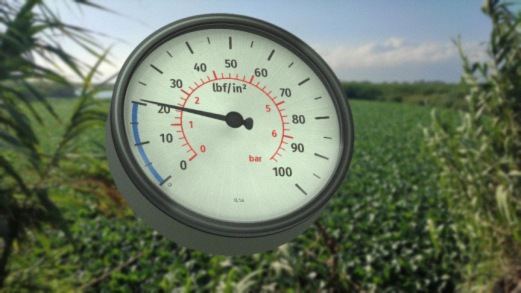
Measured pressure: 20 psi
